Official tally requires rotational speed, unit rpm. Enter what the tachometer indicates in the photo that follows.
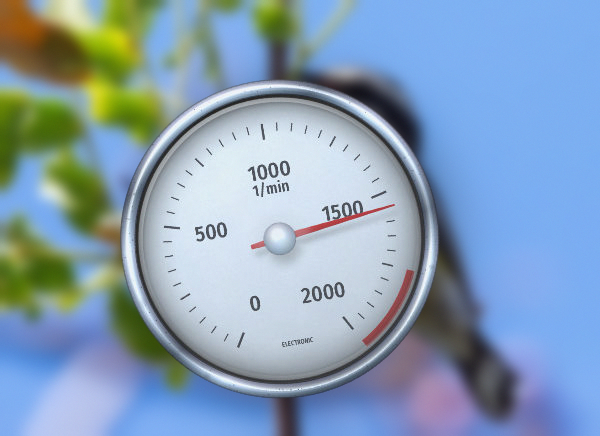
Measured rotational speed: 1550 rpm
